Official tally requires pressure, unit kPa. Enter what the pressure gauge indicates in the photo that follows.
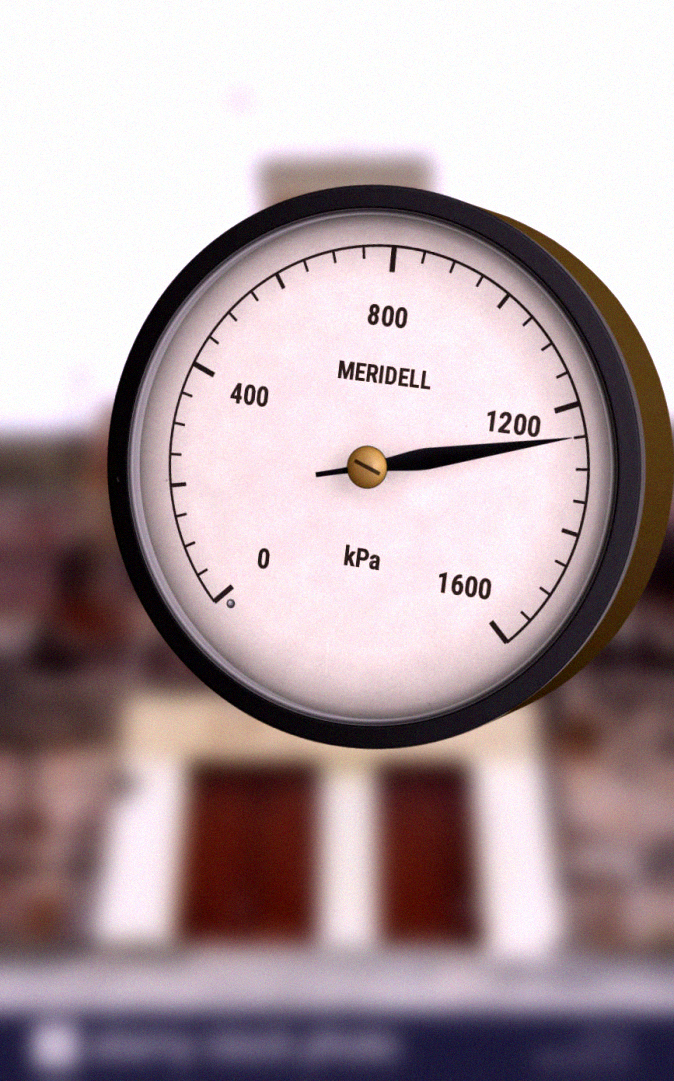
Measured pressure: 1250 kPa
